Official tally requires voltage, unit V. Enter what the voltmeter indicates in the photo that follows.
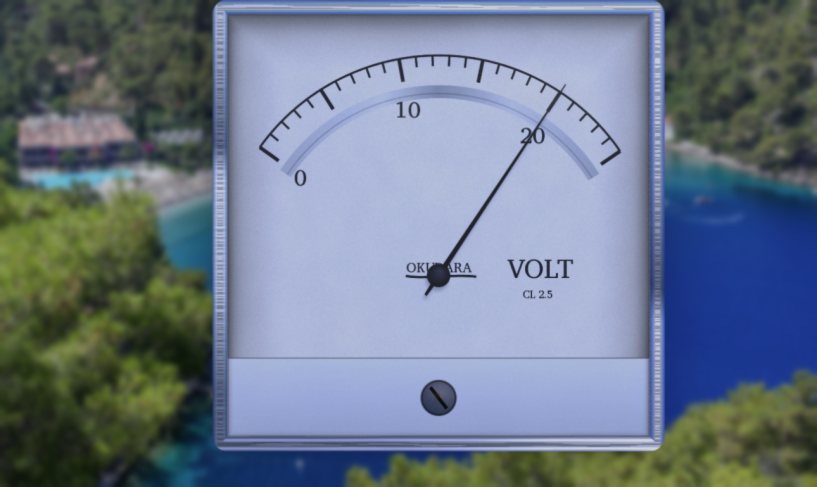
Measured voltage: 20 V
